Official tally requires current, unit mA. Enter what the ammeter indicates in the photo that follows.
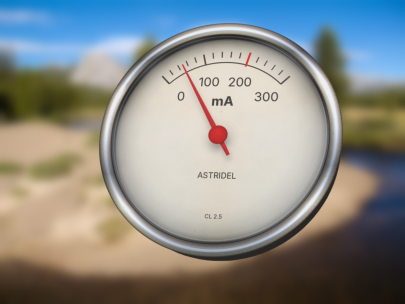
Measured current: 50 mA
